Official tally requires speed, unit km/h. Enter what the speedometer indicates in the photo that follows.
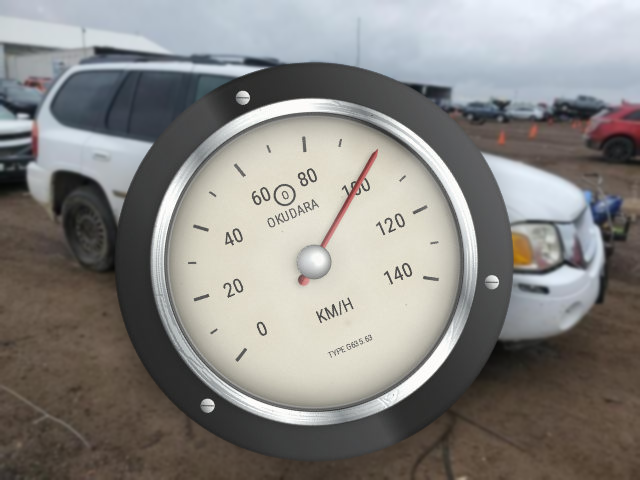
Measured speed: 100 km/h
